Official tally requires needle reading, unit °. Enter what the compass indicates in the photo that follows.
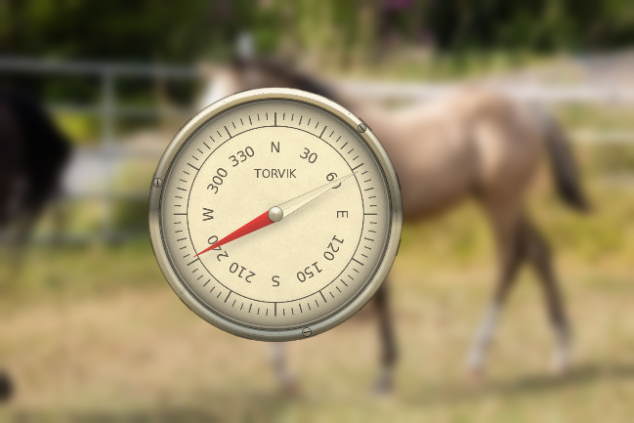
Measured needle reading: 242.5 °
